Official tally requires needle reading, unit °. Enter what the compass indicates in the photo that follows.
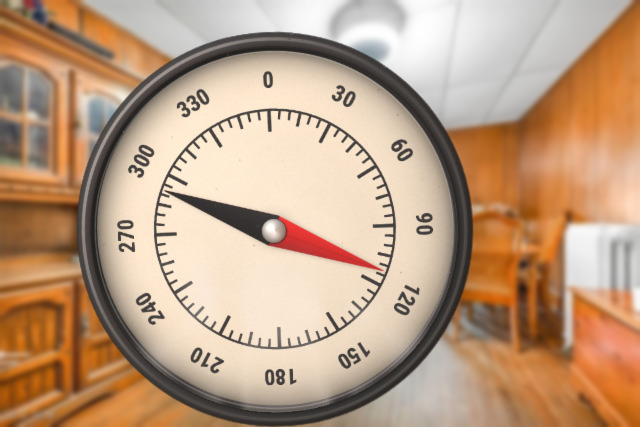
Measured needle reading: 112.5 °
